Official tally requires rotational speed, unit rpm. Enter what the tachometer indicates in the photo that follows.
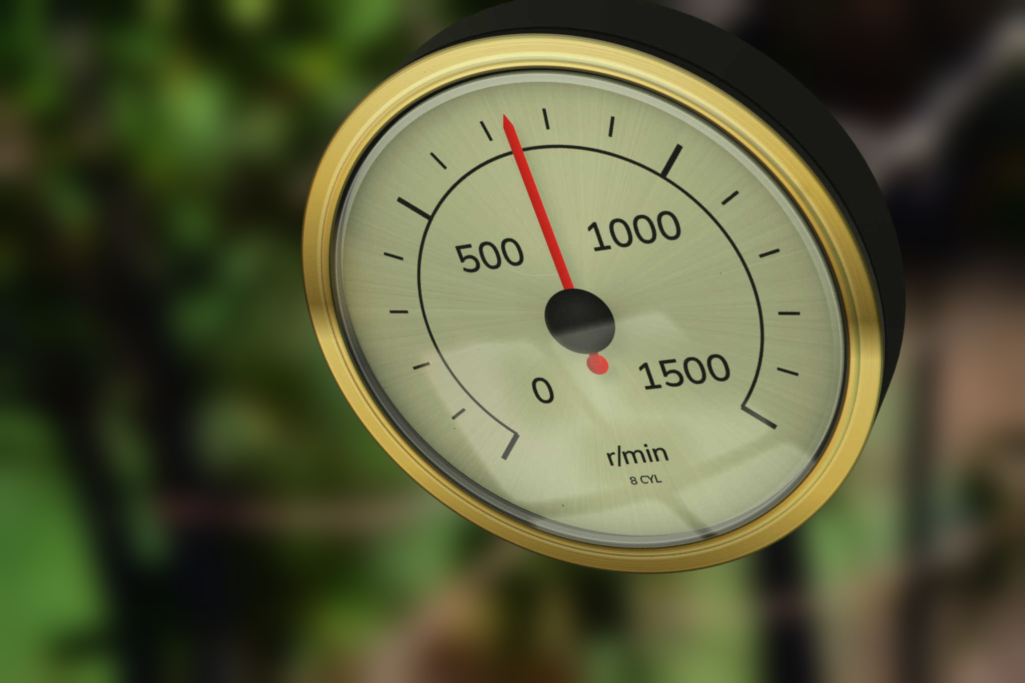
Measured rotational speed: 750 rpm
